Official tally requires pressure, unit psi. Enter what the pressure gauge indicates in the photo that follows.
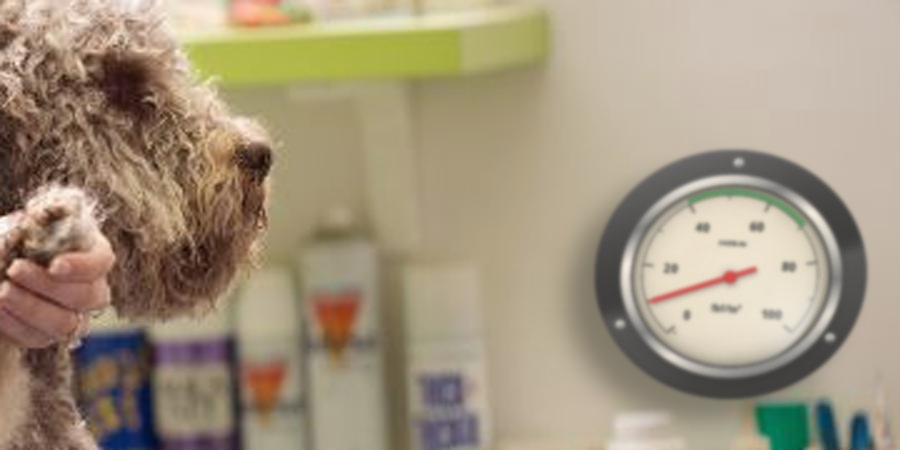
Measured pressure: 10 psi
